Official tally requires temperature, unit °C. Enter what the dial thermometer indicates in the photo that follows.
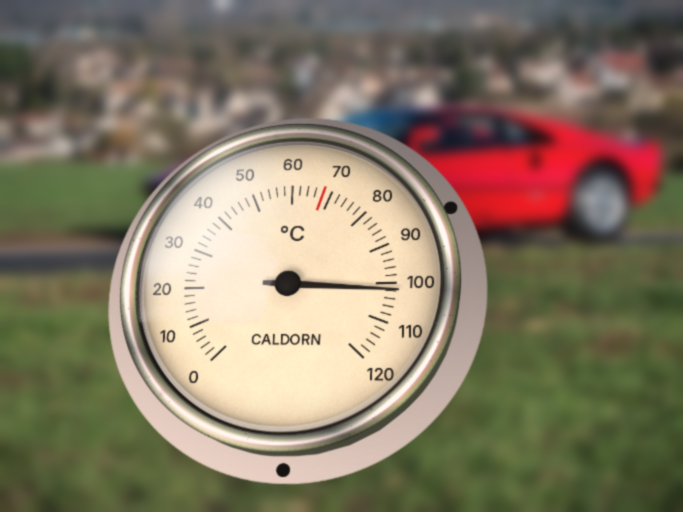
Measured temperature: 102 °C
